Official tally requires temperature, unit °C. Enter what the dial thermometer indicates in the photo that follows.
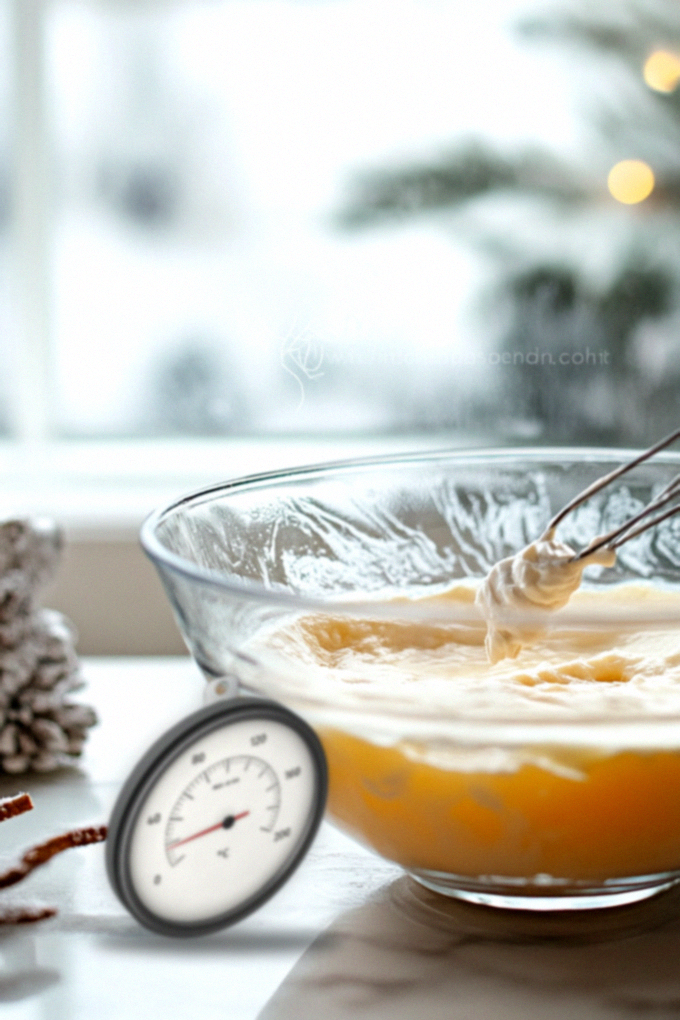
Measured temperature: 20 °C
